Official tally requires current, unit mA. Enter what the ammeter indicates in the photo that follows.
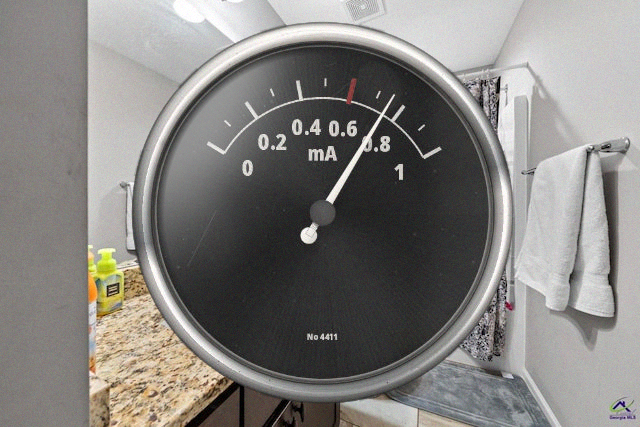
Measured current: 0.75 mA
